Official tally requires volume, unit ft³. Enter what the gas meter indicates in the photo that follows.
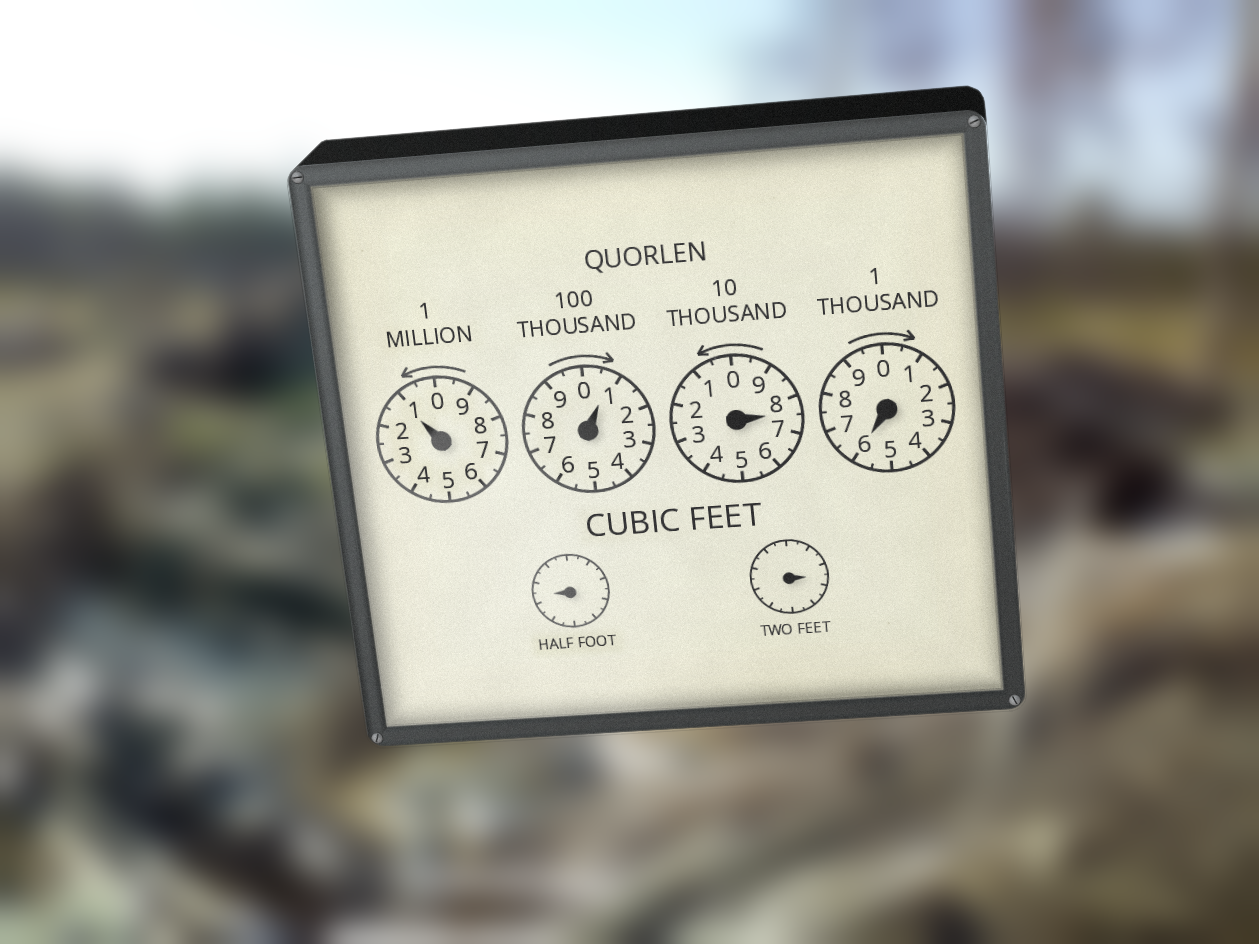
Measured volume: 107600 ft³
